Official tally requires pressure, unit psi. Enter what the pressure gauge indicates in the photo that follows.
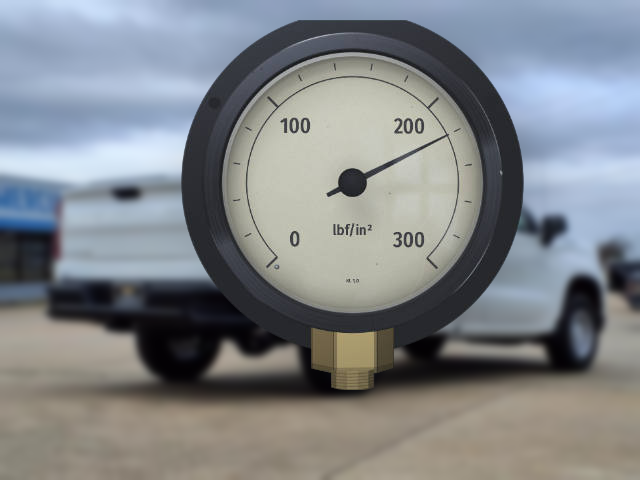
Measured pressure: 220 psi
